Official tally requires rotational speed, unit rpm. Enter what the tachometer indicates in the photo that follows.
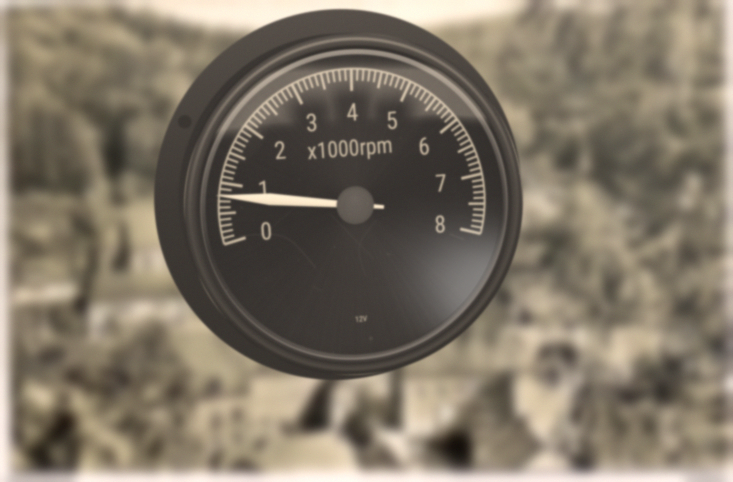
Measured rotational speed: 800 rpm
